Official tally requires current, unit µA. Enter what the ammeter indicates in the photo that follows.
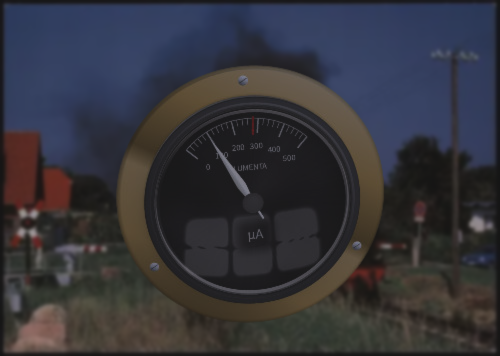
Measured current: 100 µA
